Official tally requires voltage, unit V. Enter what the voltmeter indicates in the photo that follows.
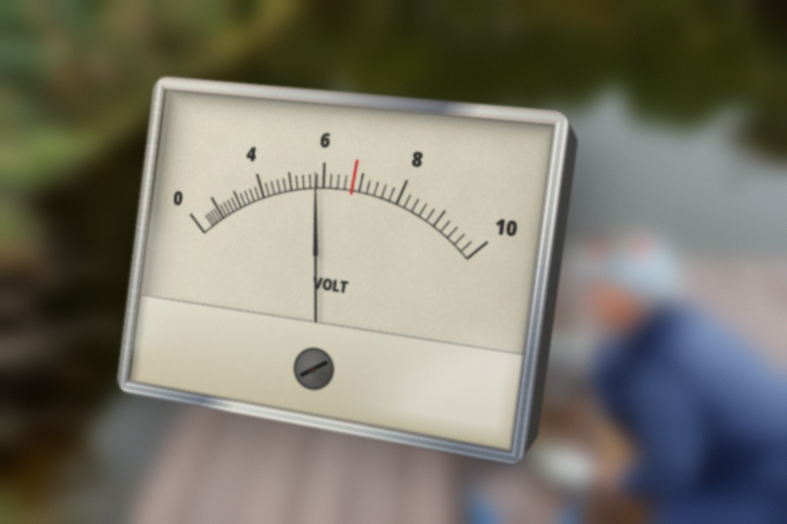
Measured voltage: 5.8 V
